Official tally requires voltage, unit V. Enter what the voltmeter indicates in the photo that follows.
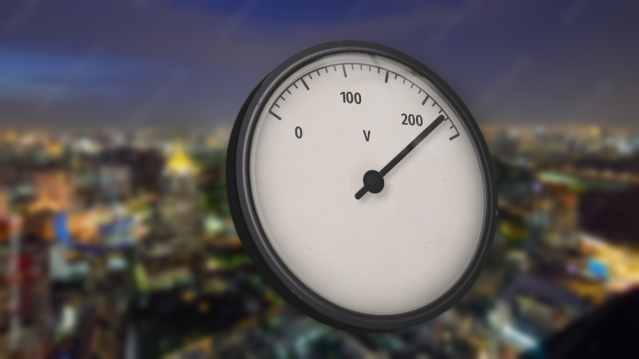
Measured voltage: 225 V
